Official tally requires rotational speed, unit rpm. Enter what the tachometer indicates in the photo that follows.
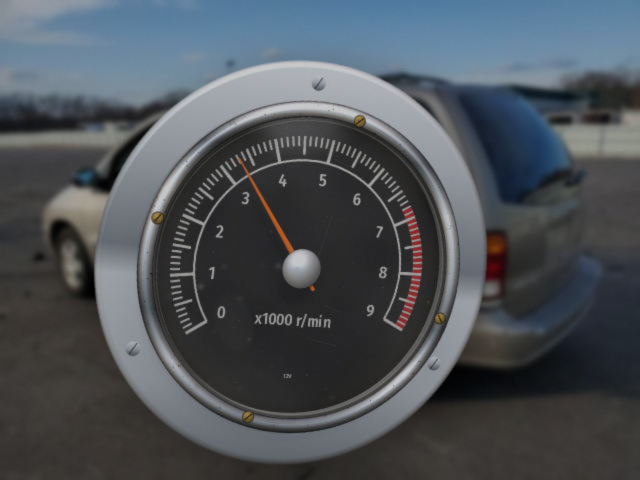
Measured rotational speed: 3300 rpm
